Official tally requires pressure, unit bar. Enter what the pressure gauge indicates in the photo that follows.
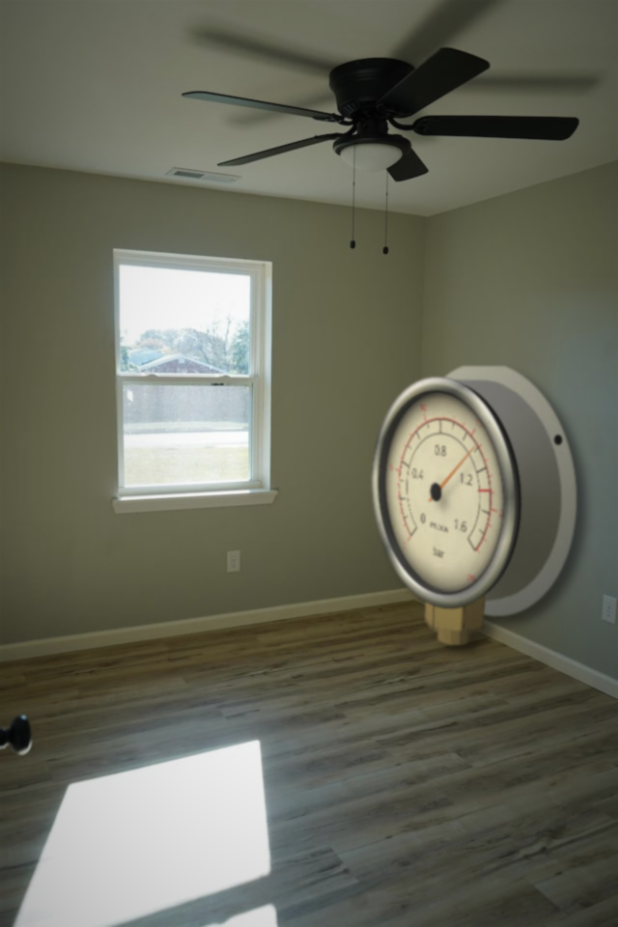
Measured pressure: 1.1 bar
